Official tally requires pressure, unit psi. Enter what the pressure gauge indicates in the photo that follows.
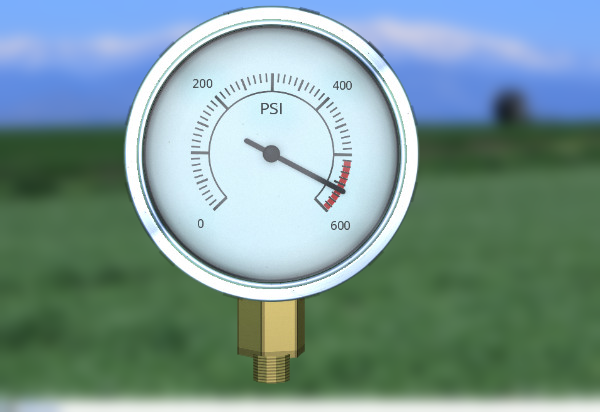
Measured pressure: 560 psi
